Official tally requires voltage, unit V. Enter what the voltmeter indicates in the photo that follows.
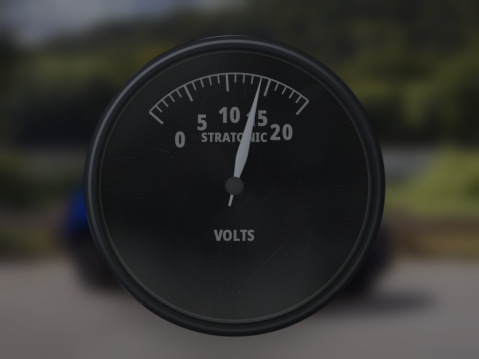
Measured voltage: 14 V
